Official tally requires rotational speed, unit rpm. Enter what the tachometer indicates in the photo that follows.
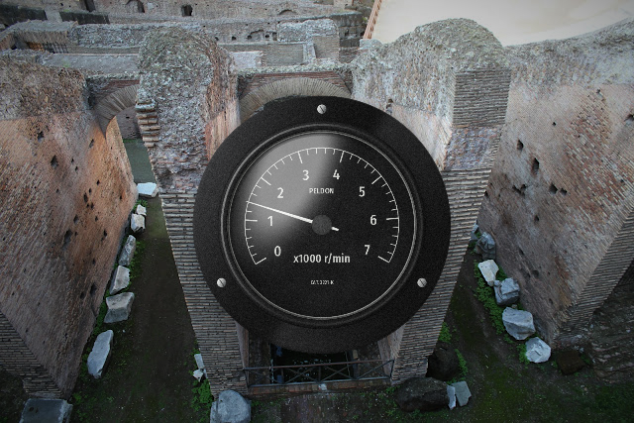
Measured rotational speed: 1400 rpm
